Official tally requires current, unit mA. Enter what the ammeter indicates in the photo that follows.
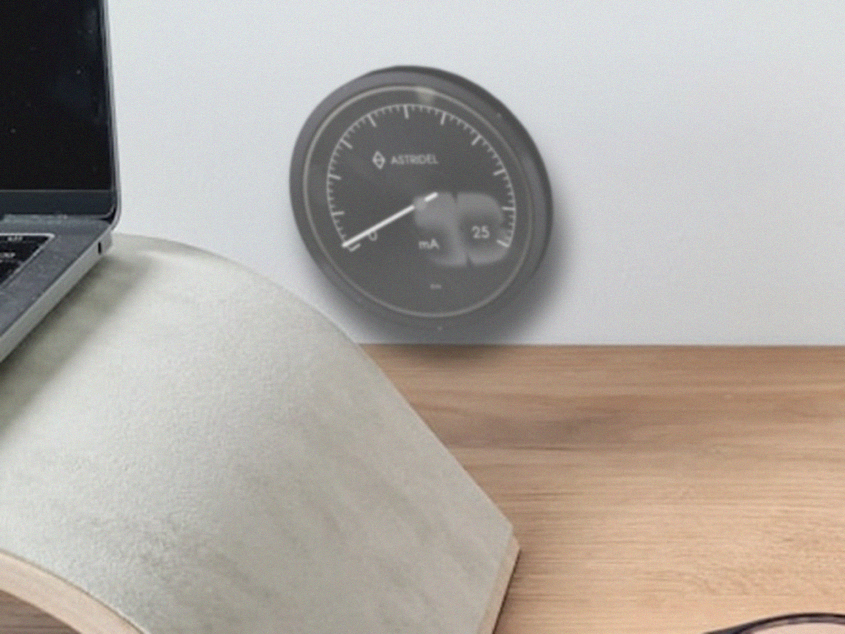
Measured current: 0.5 mA
